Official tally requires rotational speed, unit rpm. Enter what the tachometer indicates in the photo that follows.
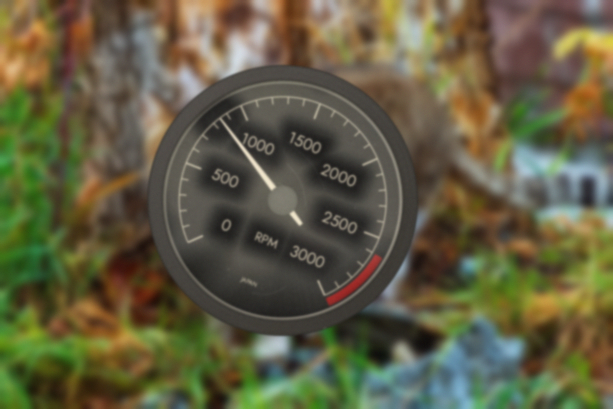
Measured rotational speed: 850 rpm
